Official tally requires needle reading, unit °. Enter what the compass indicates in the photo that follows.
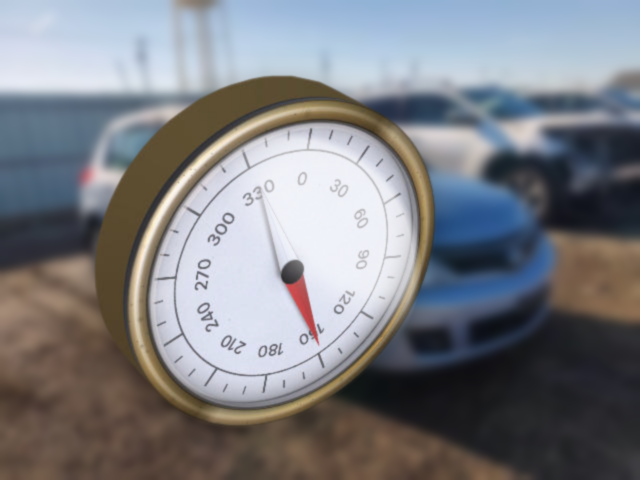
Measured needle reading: 150 °
